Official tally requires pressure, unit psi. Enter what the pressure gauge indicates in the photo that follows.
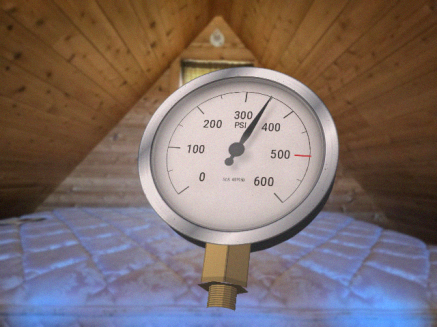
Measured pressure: 350 psi
